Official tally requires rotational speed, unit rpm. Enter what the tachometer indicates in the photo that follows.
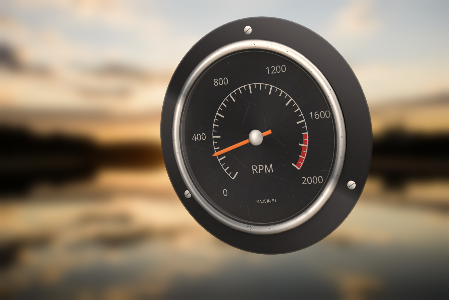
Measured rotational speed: 250 rpm
